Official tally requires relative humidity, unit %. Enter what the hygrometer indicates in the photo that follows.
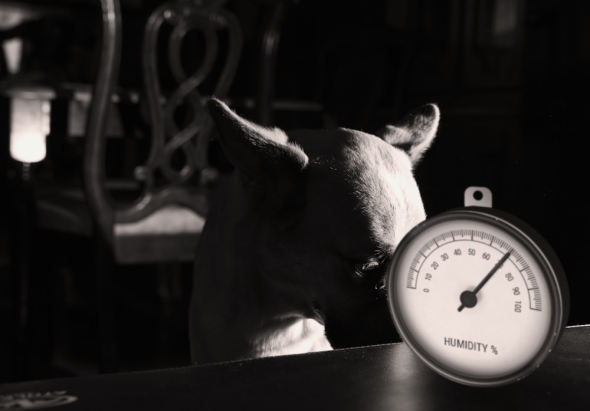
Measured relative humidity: 70 %
